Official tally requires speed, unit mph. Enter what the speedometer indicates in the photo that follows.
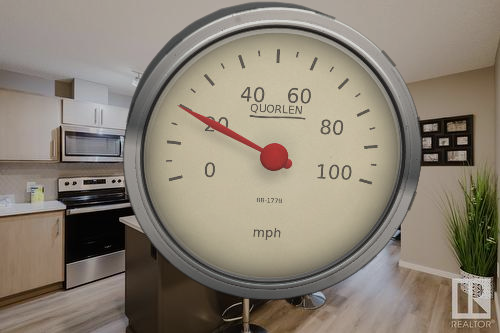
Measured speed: 20 mph
